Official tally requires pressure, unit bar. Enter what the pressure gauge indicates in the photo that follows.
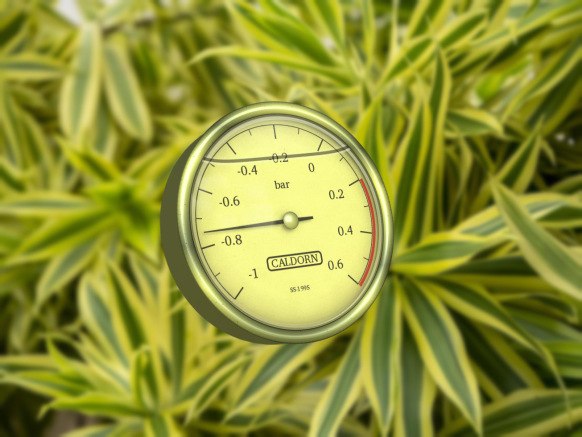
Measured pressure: -0.75 bar
